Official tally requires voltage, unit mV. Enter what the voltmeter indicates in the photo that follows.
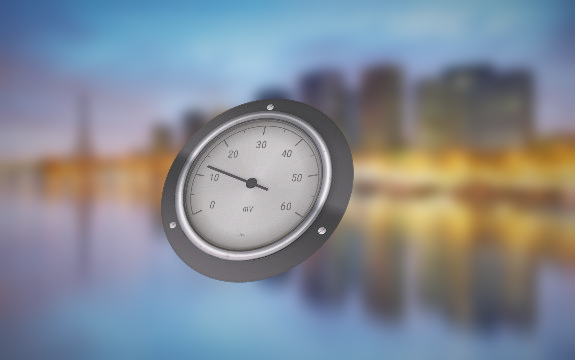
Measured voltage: 12.5 mV
